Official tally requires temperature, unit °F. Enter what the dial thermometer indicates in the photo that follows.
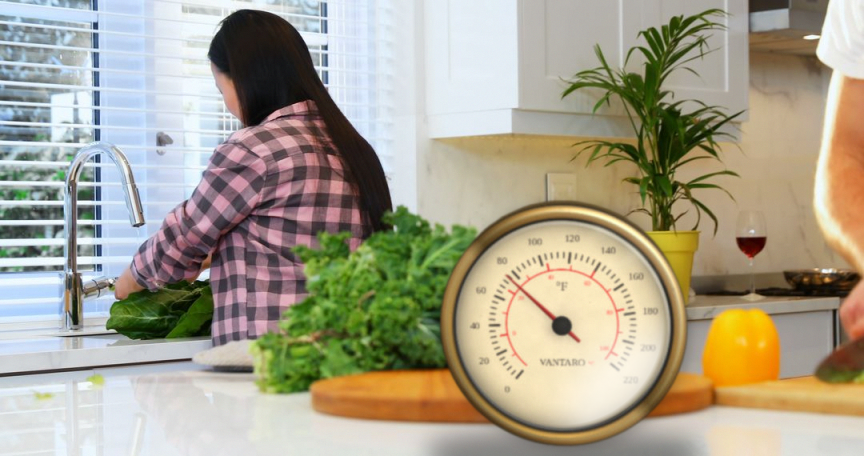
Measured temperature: 76 °F
